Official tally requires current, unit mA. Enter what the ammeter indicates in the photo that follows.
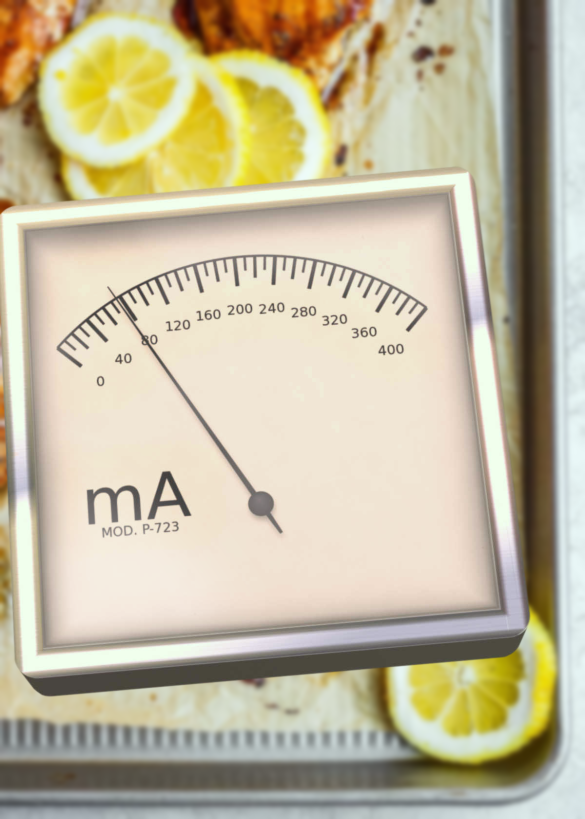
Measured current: 75 mA
